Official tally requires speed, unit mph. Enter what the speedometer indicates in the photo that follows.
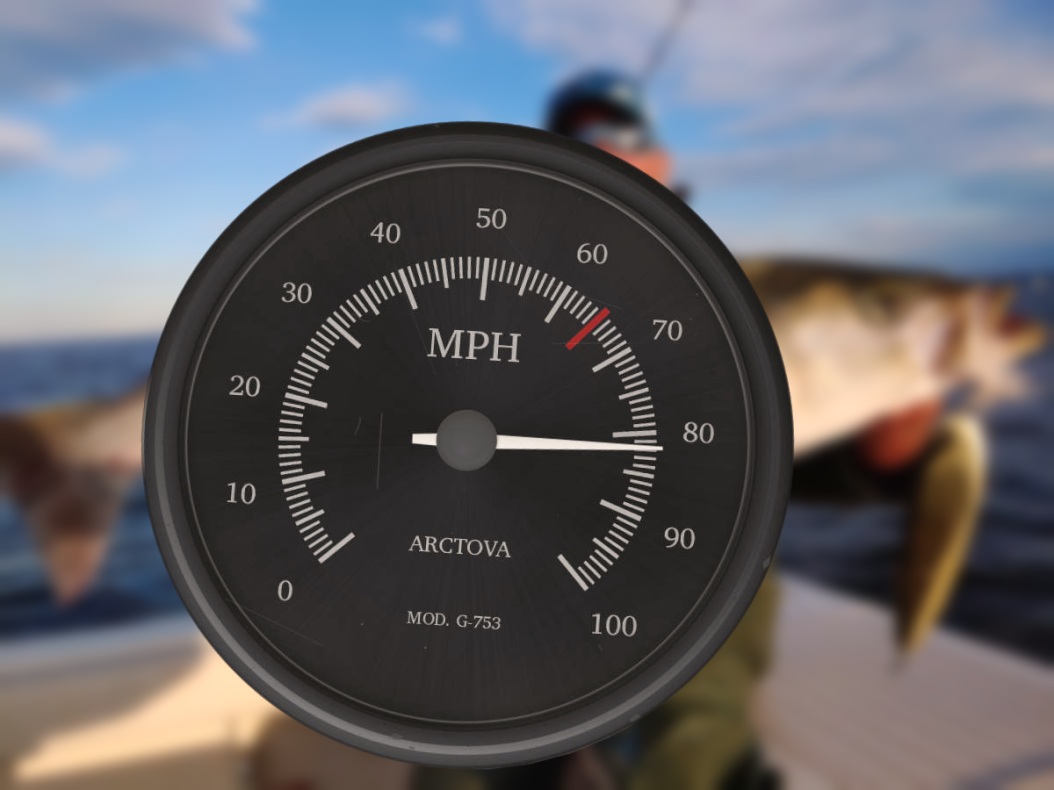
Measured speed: 82 mph
